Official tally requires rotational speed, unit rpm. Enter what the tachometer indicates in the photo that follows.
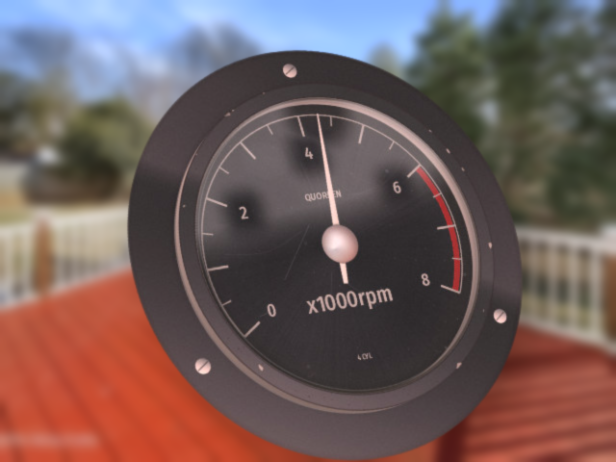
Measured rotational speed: 4250 rpm
